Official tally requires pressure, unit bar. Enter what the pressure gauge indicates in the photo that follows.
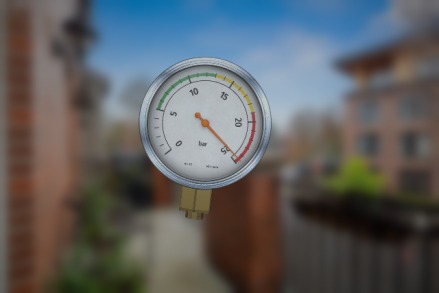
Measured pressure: 24.5 bar
